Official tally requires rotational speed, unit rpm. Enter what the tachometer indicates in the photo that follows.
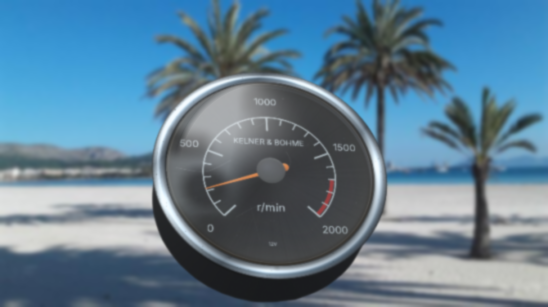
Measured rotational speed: 200 rpm
